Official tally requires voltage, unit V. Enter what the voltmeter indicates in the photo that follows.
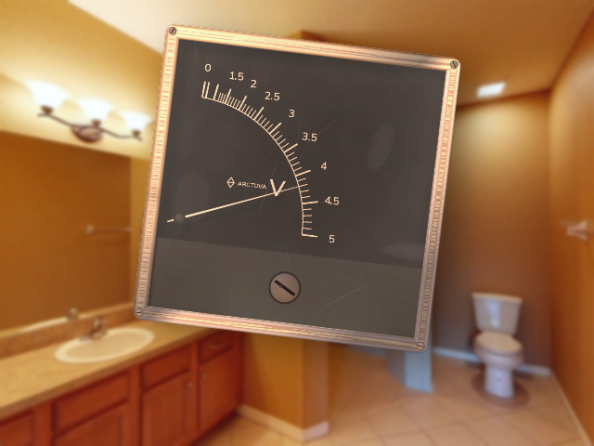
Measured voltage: 4.2 V
